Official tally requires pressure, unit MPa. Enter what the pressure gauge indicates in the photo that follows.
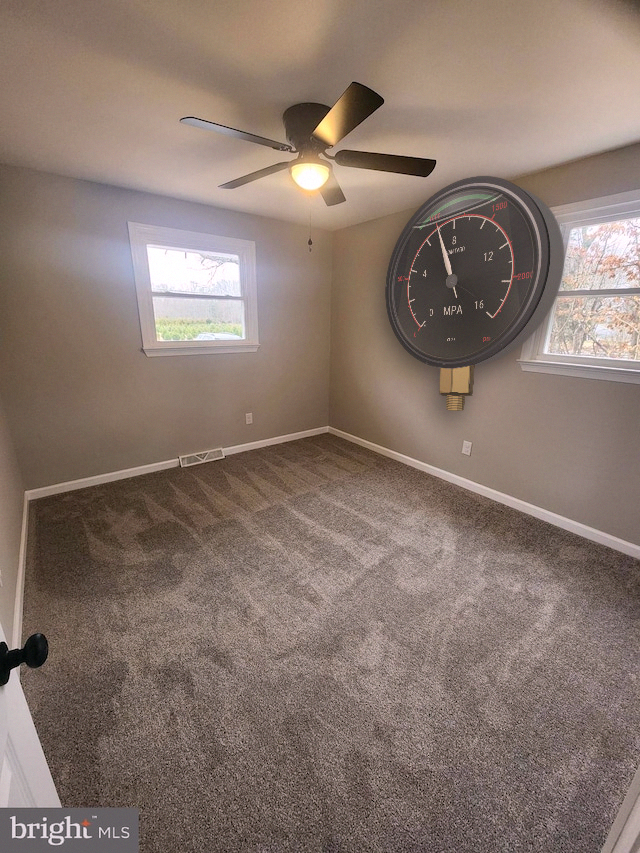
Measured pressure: 7 MPa
